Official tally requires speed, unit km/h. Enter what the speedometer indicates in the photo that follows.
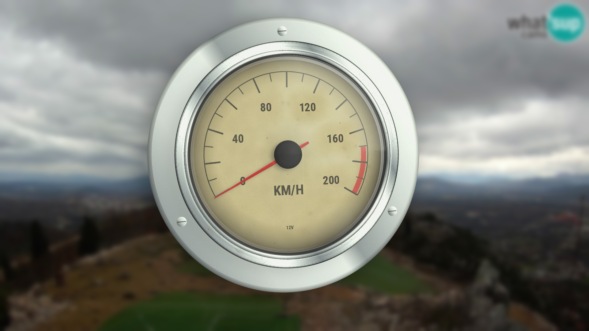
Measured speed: 0 km/h
